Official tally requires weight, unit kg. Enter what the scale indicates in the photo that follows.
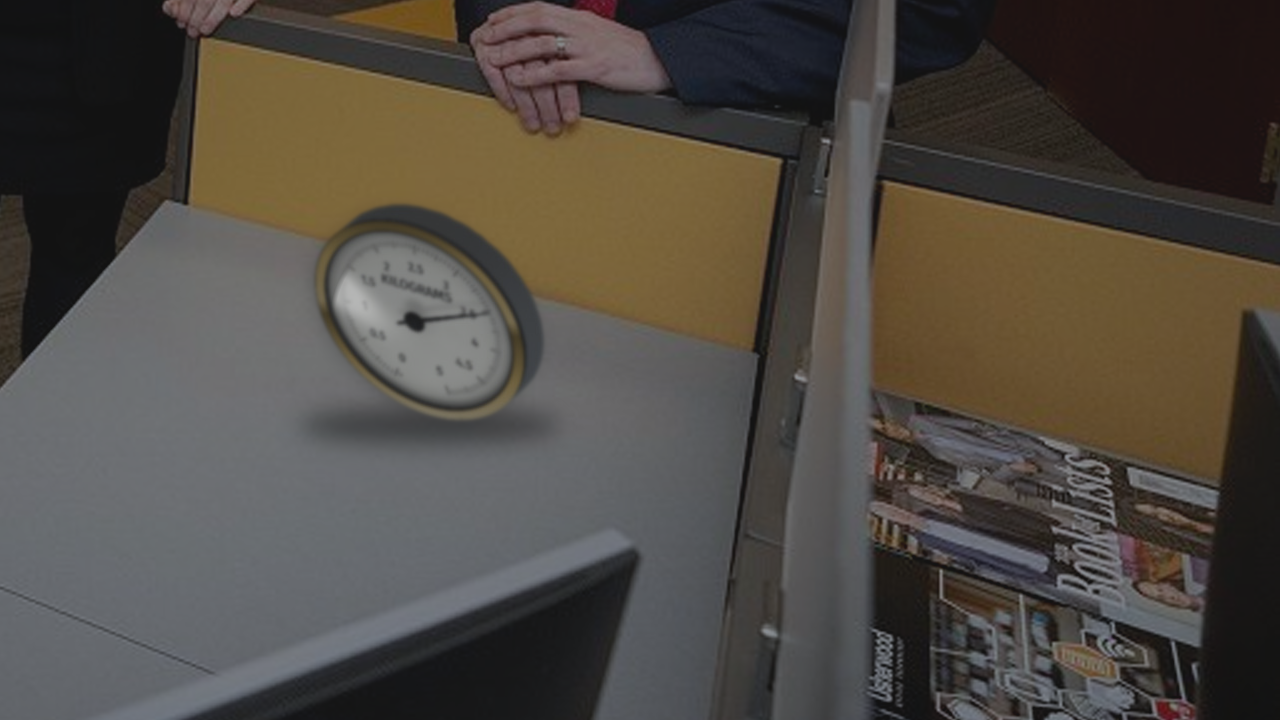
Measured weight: 3.5 kg
